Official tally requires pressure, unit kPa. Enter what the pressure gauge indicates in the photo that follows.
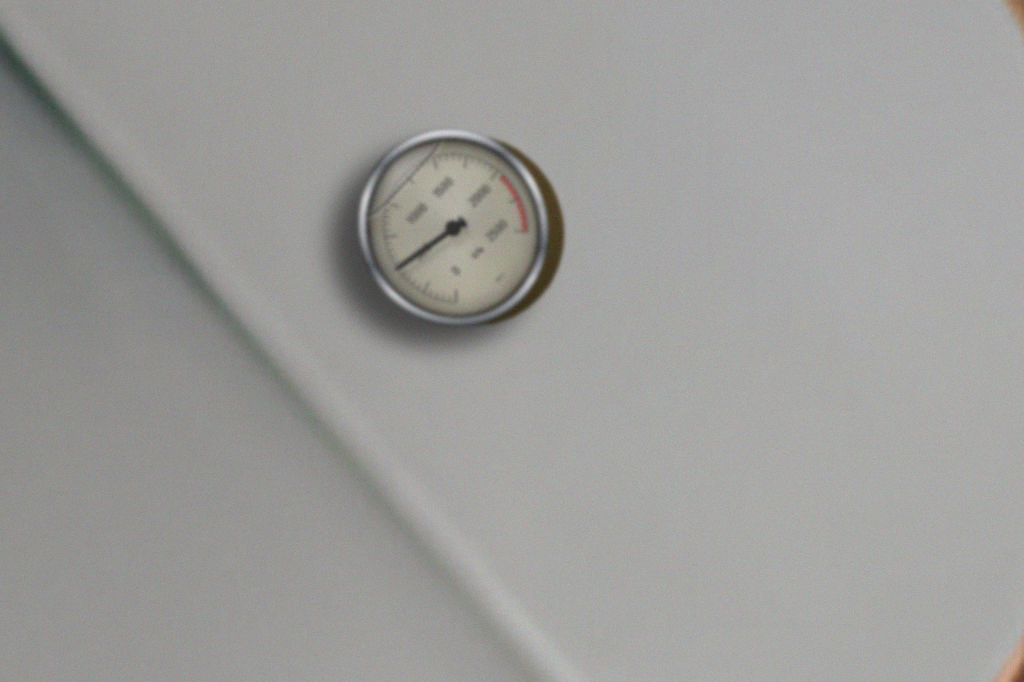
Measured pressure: 500 kPa
